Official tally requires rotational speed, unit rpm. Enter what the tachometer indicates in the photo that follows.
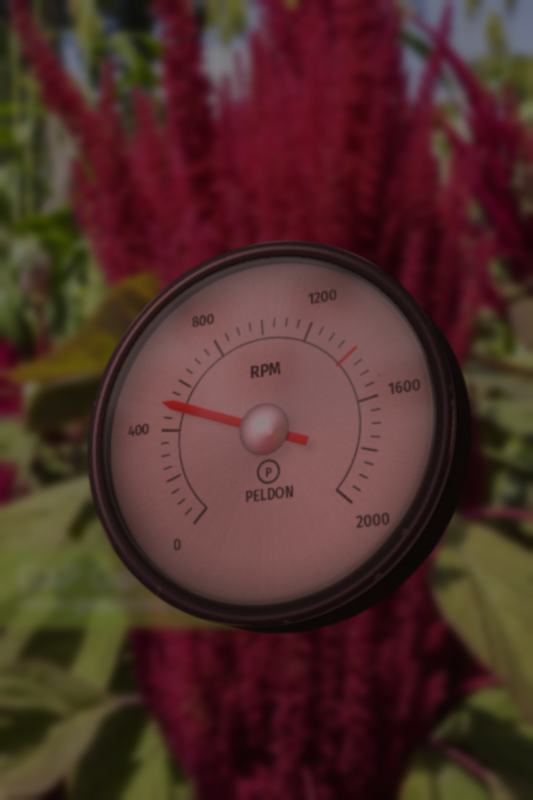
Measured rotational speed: 500 rpm
